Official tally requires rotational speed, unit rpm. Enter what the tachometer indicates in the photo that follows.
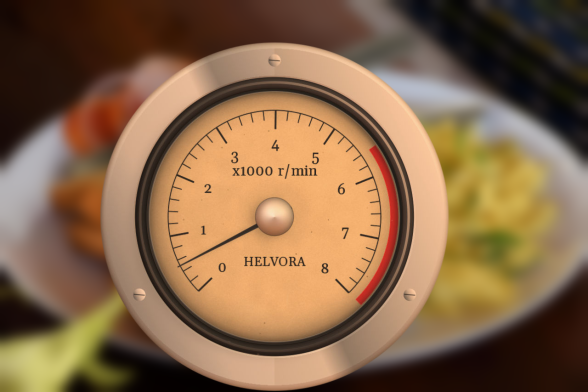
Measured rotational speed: 500 rpm
